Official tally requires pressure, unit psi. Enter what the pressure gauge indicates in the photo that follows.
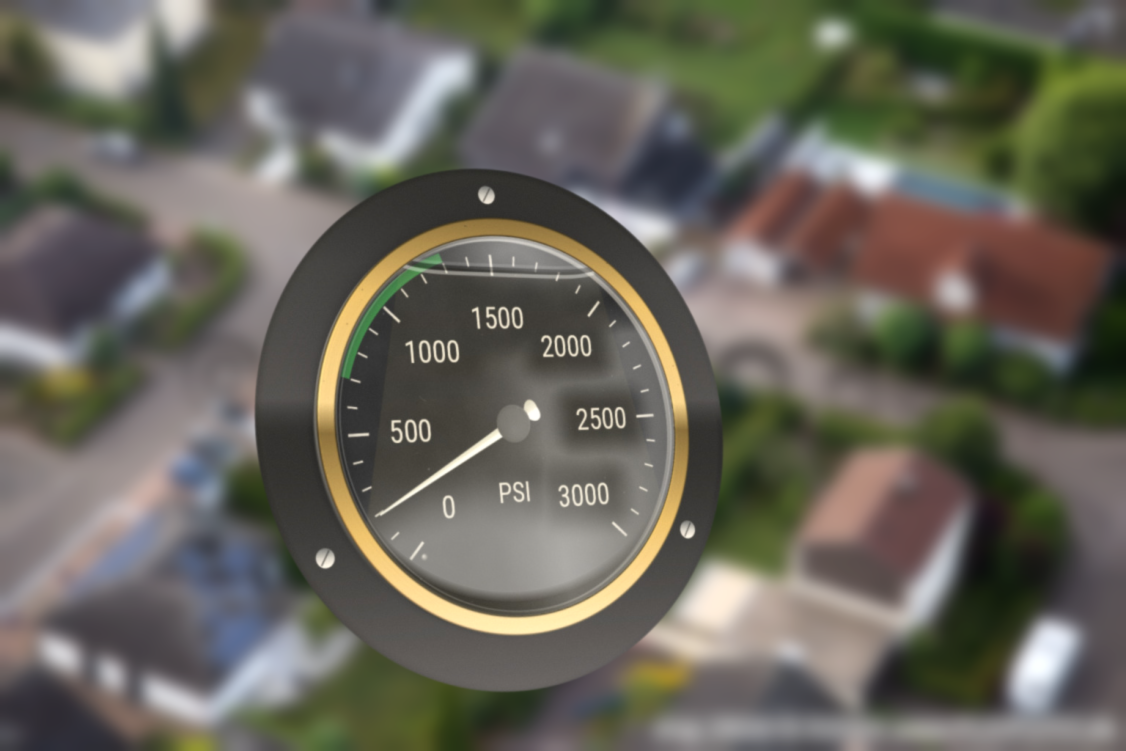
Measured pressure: 200 psi
